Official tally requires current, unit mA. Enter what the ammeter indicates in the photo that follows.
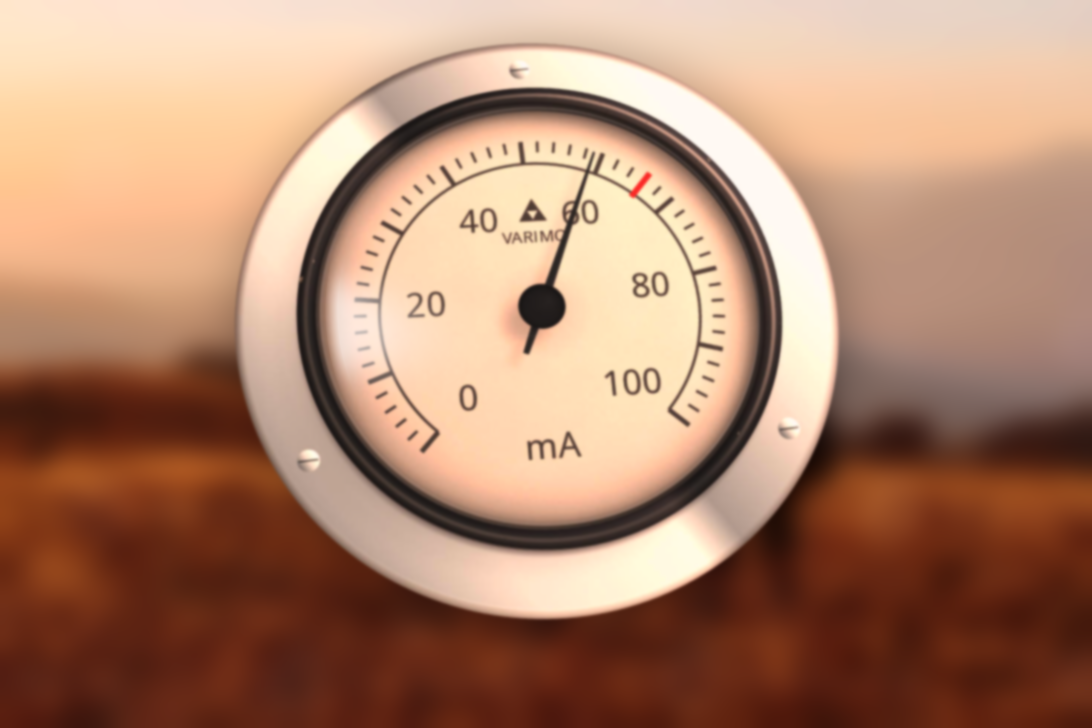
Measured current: 59 mA
